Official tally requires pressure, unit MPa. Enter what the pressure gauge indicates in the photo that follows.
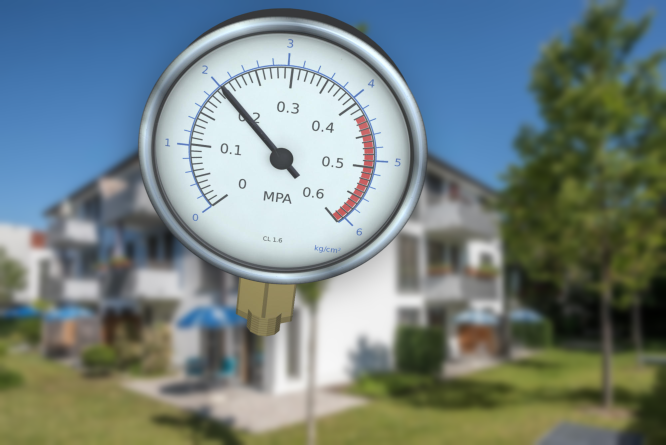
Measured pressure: 0.2 MPa
